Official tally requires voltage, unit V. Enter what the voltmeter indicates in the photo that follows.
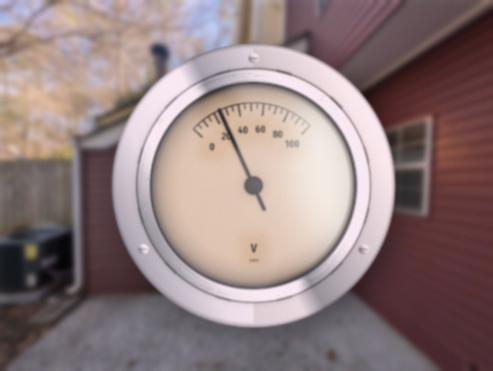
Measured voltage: 25 V
